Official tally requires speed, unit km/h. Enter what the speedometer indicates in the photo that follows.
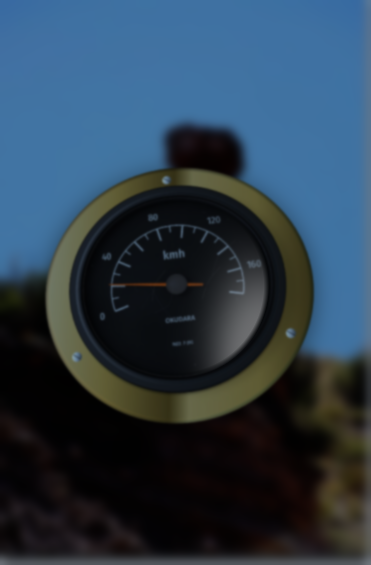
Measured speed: 20 km/h
